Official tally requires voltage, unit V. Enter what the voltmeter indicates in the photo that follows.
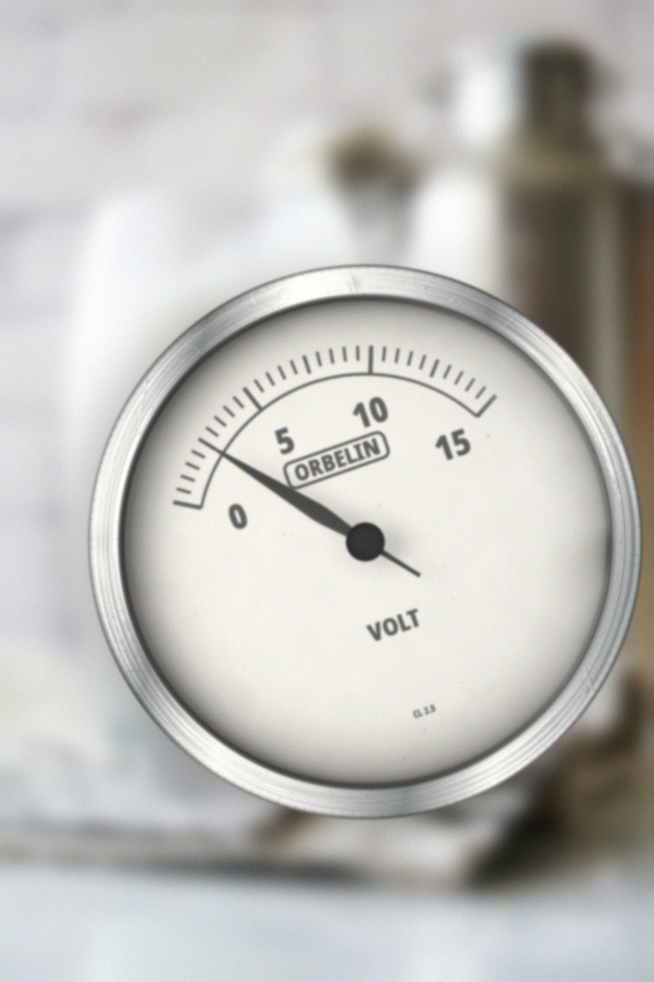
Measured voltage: 2.5 V
